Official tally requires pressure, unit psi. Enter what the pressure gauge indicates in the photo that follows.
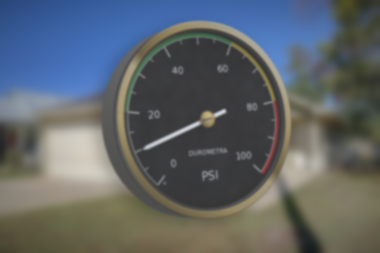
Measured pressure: 10 psi
